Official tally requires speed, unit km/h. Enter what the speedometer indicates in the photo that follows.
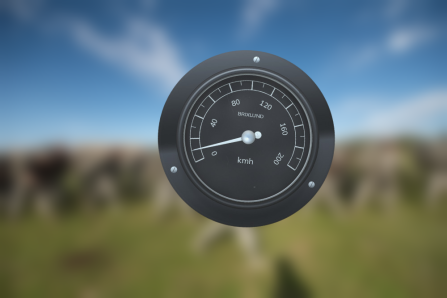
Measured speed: 10 km/h
